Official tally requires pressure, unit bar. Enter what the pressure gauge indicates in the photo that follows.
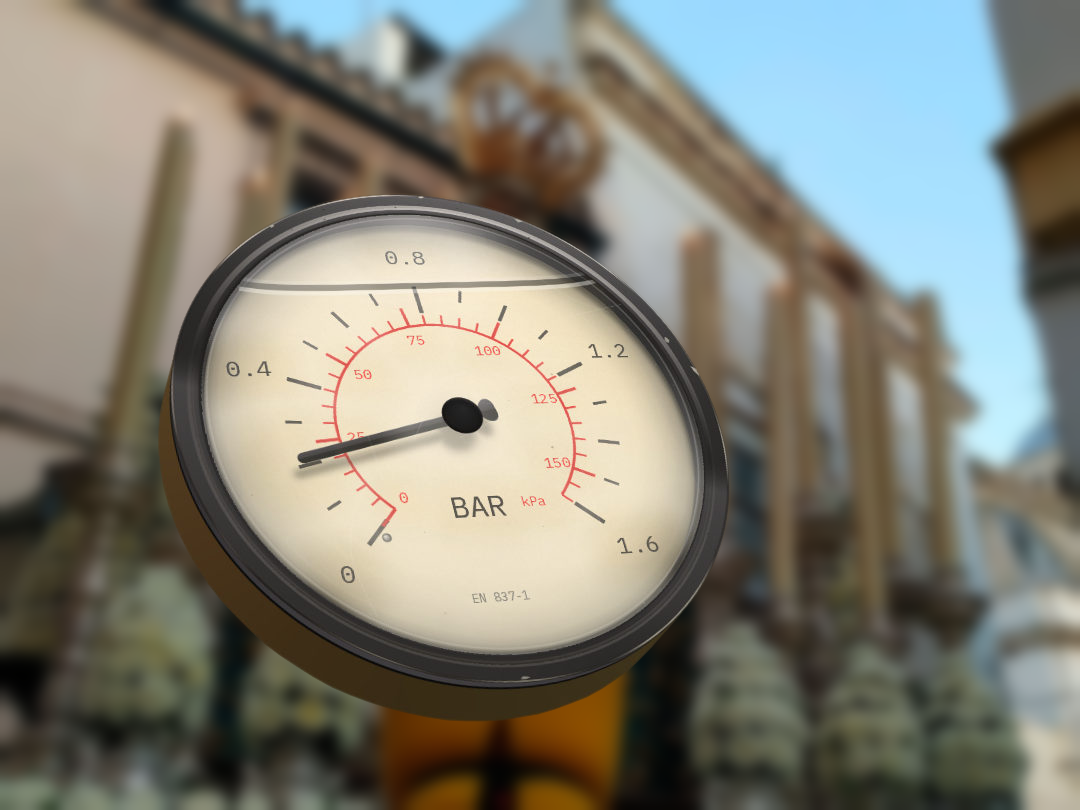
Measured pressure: 0.2 bar
